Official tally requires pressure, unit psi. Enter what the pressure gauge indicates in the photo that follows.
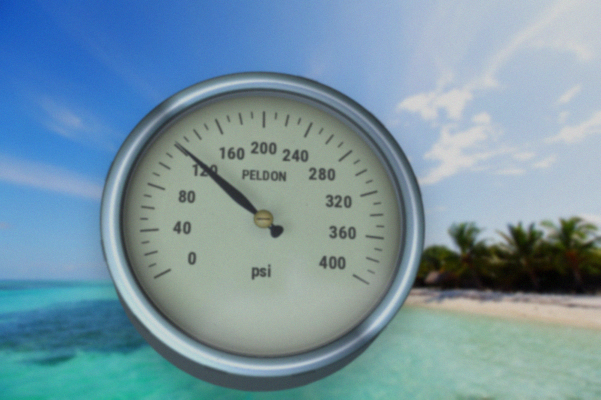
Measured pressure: 120 psi
